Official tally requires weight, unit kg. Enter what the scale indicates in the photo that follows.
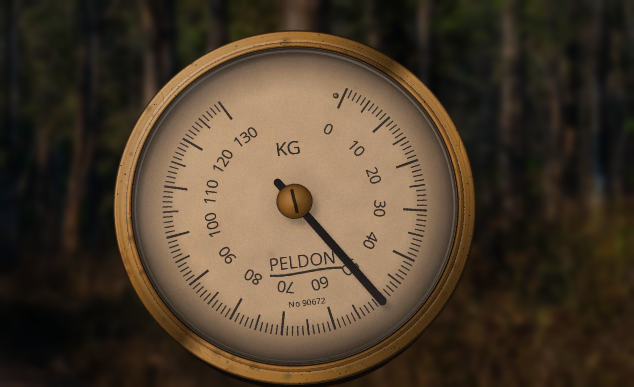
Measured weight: 50 kg
